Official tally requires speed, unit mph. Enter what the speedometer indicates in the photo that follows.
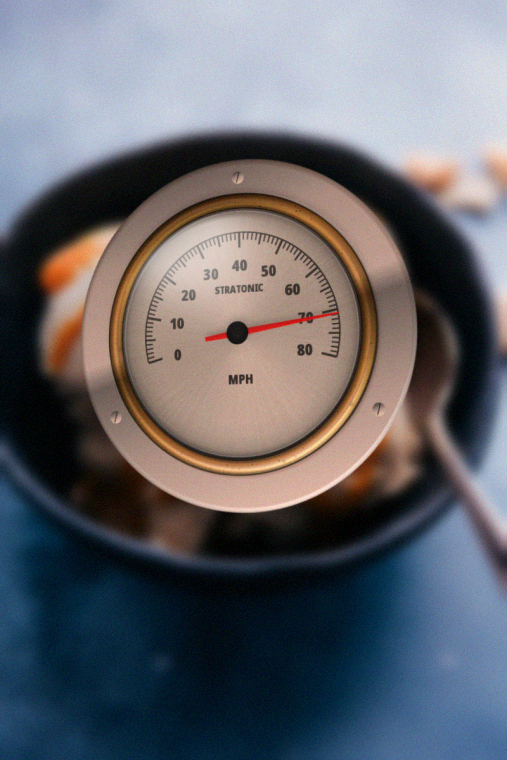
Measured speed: 71 mph
